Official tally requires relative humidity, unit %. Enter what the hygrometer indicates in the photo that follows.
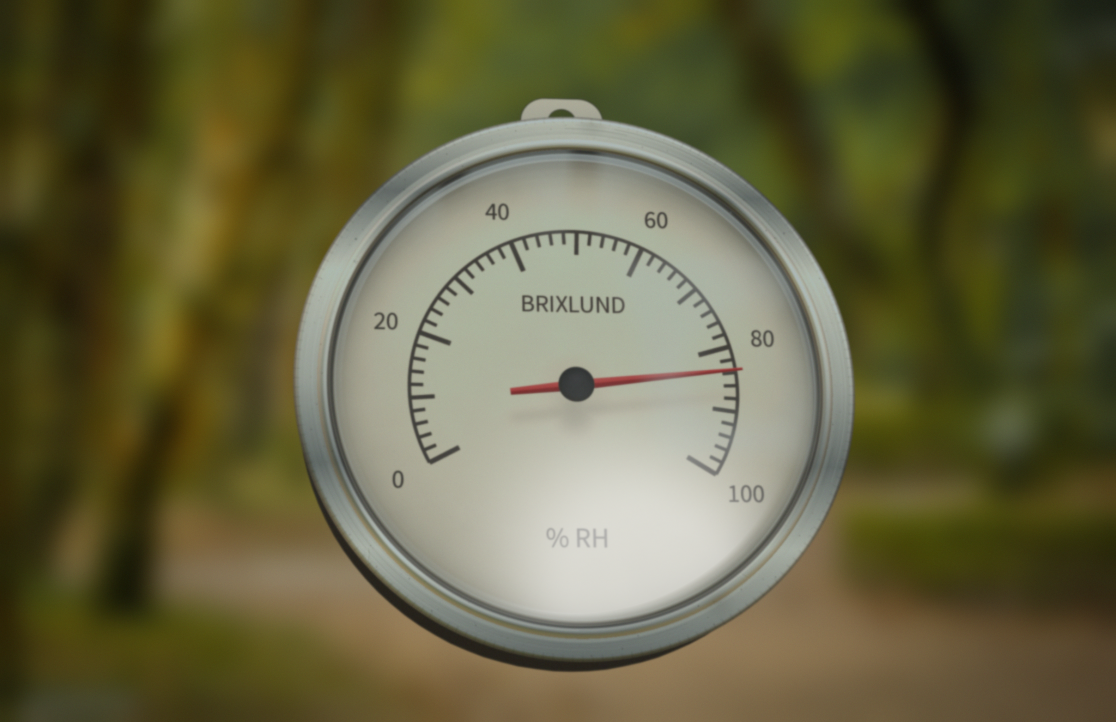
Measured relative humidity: 84 %
